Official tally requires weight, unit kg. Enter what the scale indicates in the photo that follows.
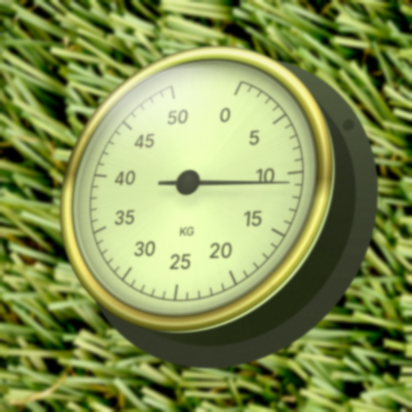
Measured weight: 11 kg
